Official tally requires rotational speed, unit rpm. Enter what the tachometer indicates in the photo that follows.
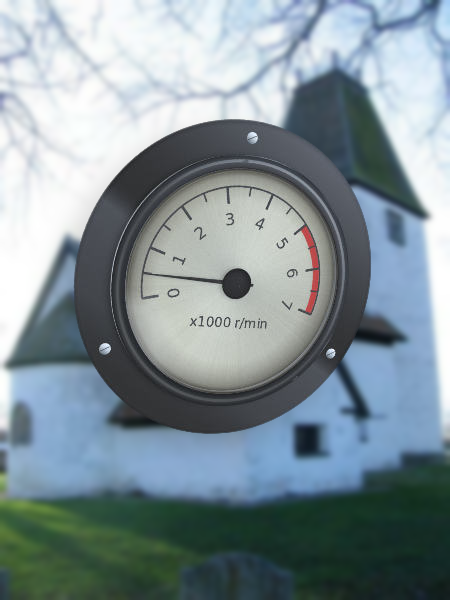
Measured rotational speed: 500 rpm
